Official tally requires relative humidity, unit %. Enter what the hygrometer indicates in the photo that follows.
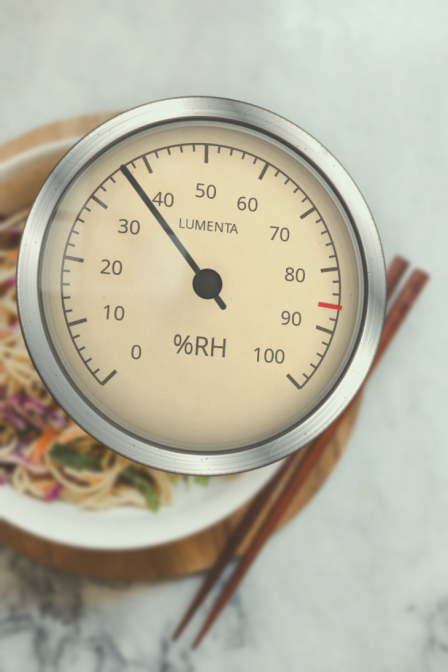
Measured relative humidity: 36 %
